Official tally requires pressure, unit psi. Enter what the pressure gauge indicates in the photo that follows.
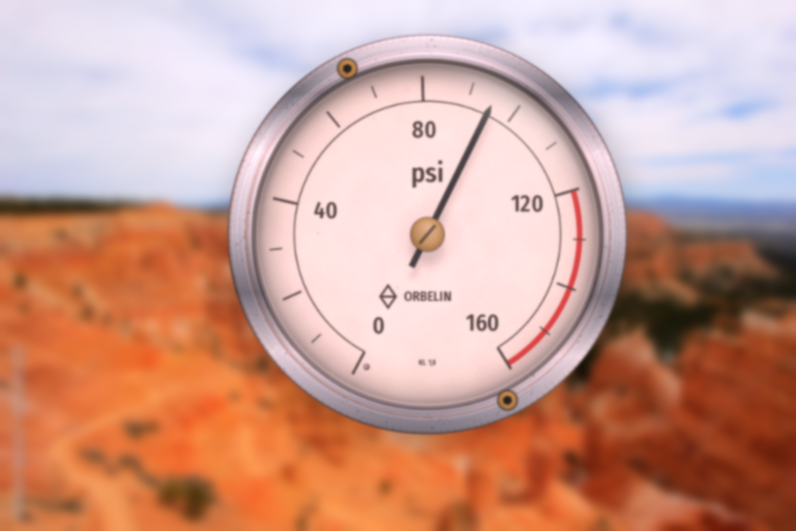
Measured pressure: 95 psi
